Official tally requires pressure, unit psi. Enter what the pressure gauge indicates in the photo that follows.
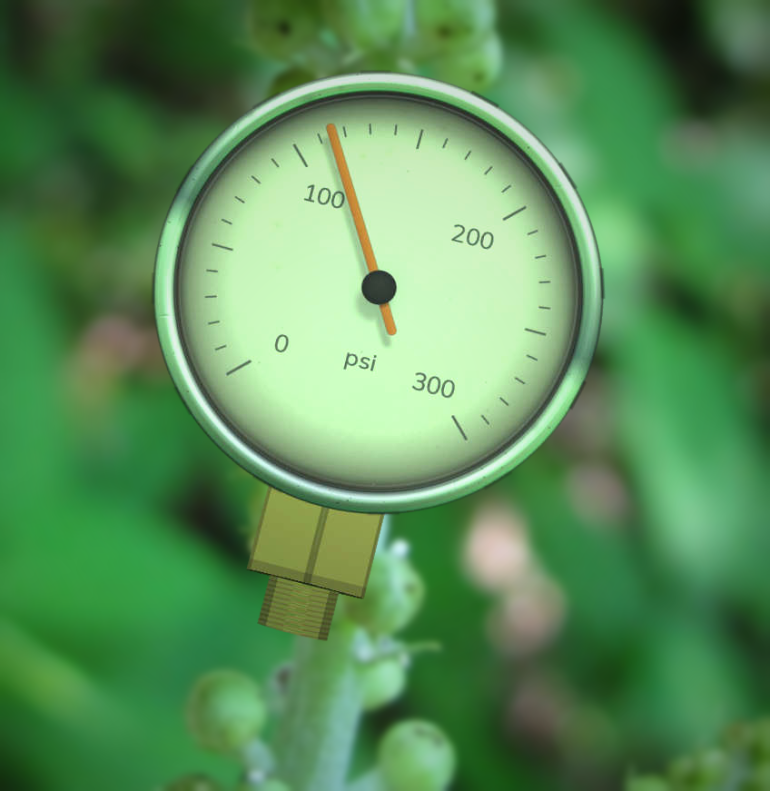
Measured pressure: 115 psi
